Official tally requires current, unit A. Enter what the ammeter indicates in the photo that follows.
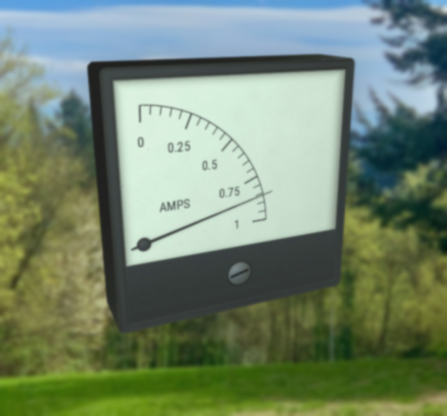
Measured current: 0.85 A
